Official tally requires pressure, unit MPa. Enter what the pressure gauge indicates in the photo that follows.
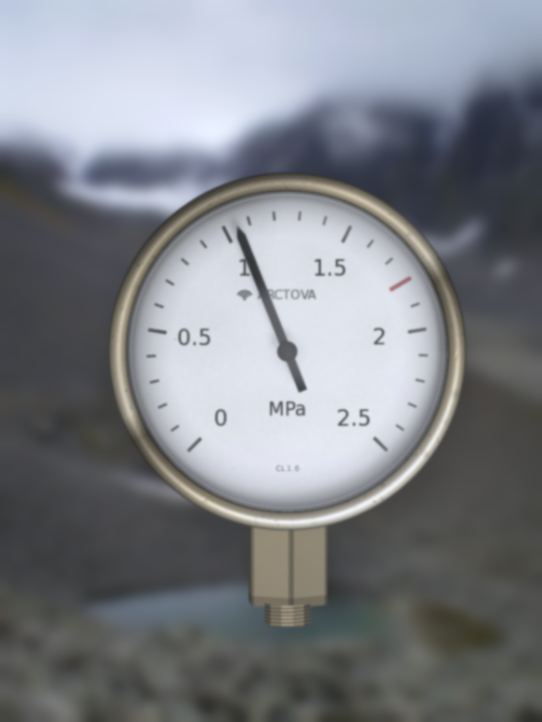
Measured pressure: 1.05 MPa
